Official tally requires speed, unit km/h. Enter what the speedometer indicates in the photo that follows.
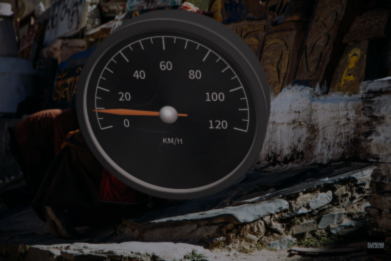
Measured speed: 10 km/h
